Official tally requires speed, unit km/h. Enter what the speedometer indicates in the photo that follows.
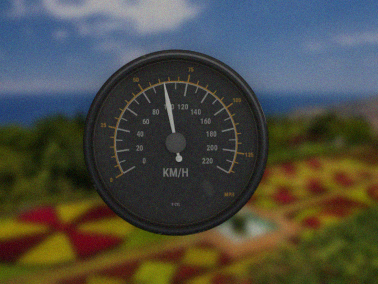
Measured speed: 100 km/h
